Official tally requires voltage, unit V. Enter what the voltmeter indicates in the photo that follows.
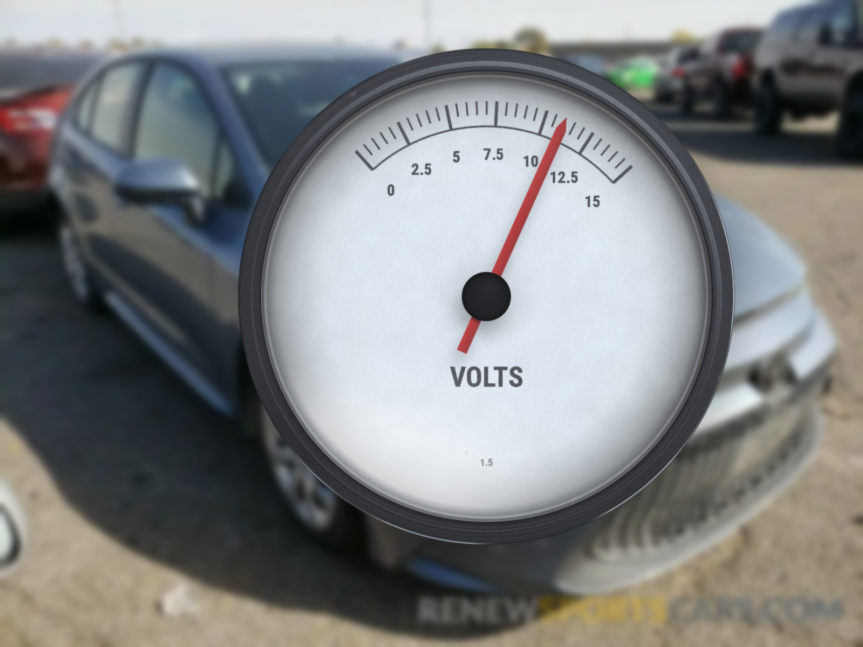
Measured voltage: 11 V
